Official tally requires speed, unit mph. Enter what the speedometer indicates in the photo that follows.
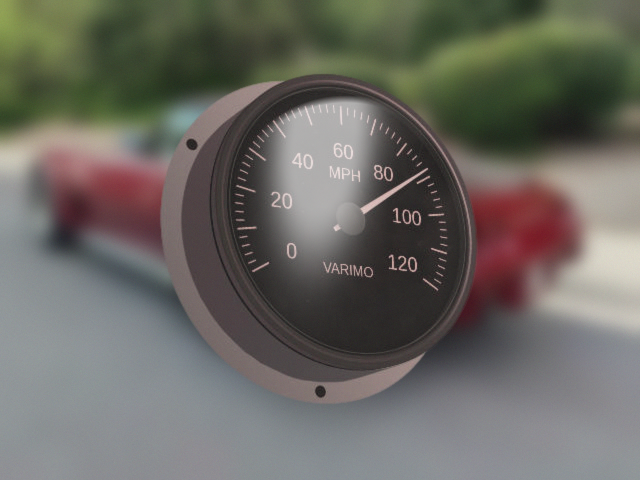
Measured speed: 88 mph
